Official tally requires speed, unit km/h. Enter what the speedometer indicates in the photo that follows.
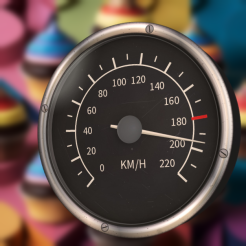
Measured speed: 195 km/h
